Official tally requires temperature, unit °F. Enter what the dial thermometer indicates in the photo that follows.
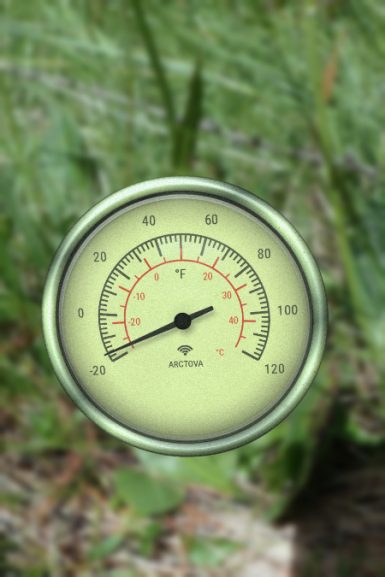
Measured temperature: -16 °F
